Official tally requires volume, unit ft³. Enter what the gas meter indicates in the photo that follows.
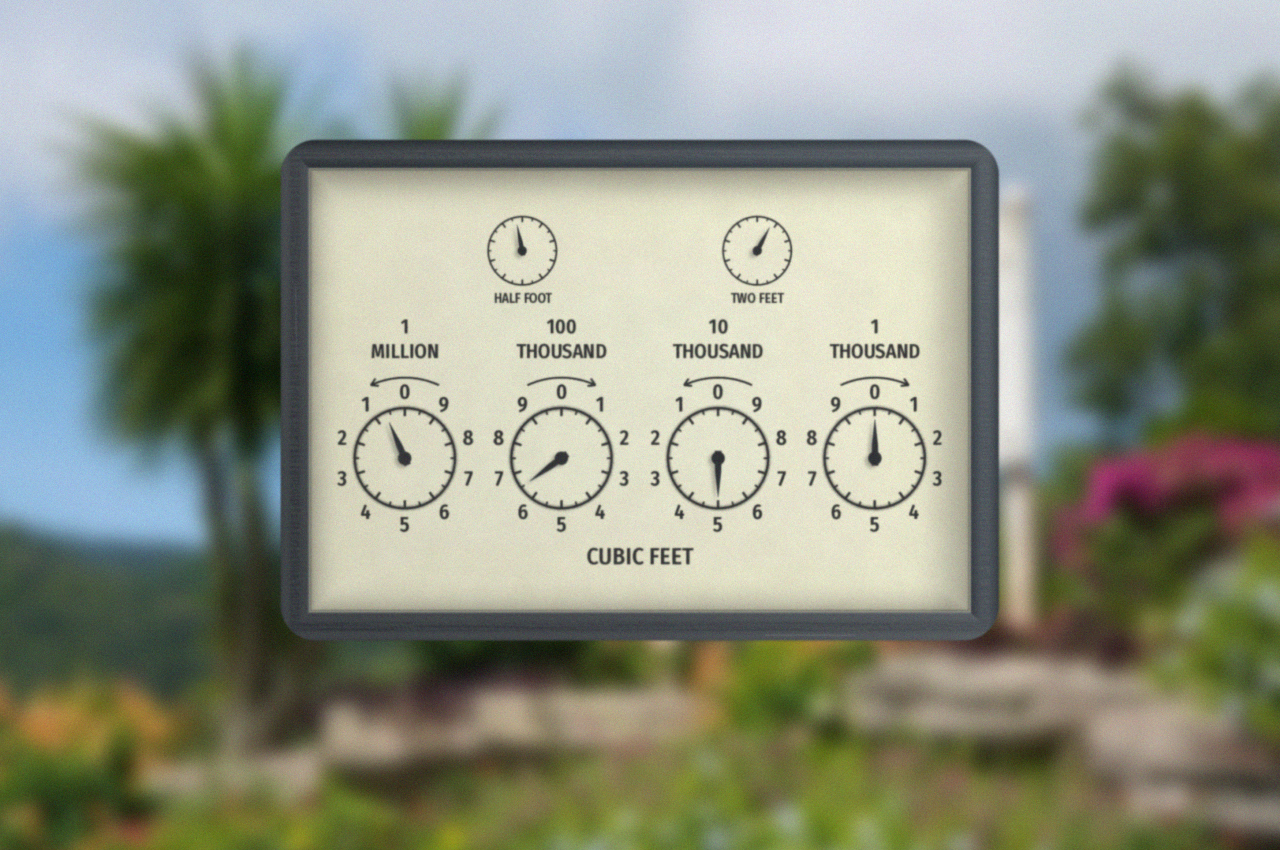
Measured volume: 65000 ft³
